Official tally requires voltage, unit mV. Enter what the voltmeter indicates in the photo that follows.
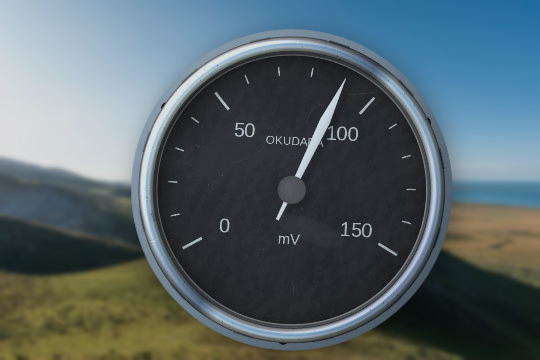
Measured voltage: 90 mV
